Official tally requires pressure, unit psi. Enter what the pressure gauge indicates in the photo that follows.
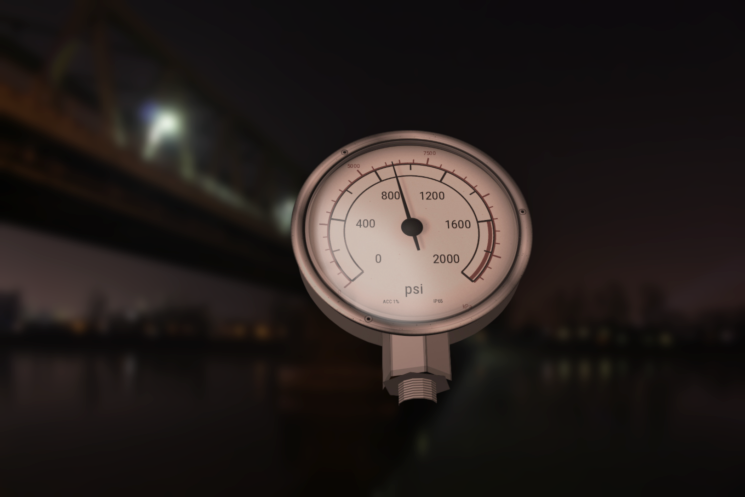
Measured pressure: 900 psi
